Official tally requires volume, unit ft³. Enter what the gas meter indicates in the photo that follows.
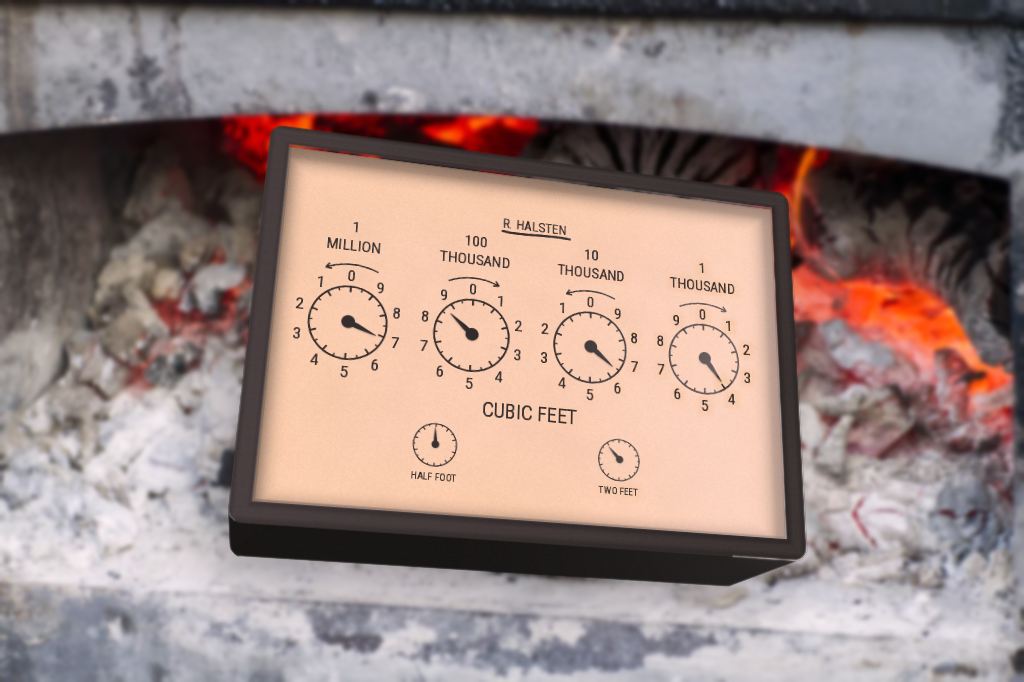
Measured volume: 686400 ft³
